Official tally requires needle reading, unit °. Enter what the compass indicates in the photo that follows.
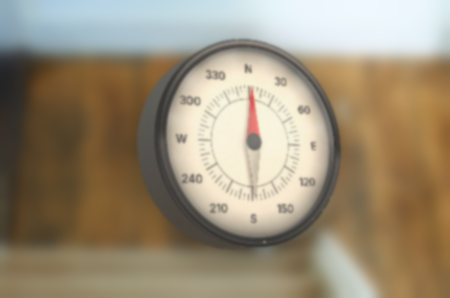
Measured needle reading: 0 °
